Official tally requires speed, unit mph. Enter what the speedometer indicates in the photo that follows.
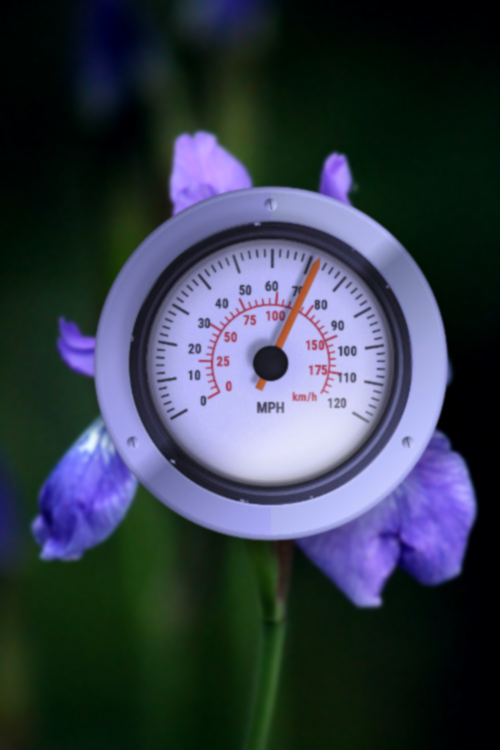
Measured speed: 72 mph
